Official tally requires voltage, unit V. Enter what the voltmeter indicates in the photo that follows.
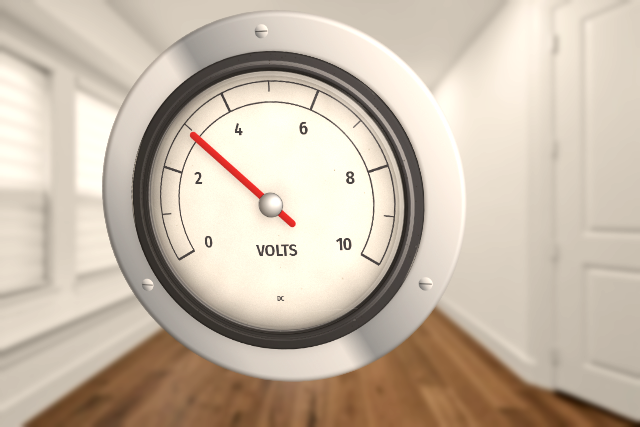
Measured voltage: 3 V
